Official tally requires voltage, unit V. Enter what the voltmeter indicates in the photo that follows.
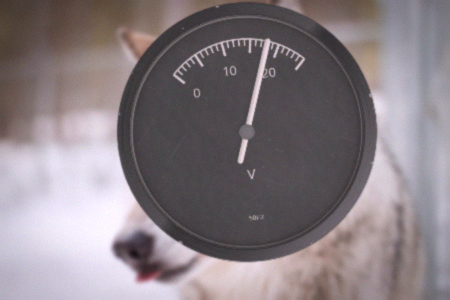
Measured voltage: 18 V
